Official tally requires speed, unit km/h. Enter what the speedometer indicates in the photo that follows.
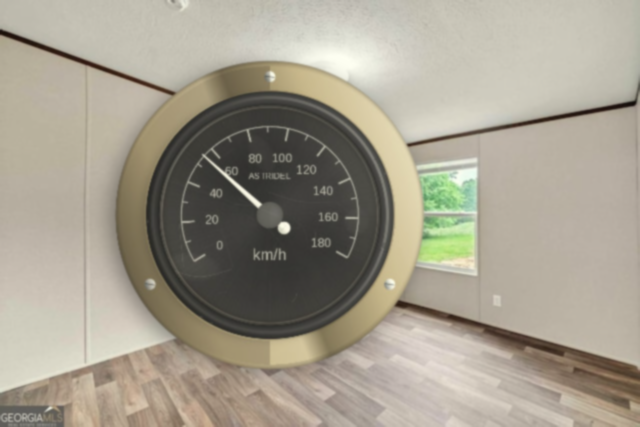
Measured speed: 55 km/h
